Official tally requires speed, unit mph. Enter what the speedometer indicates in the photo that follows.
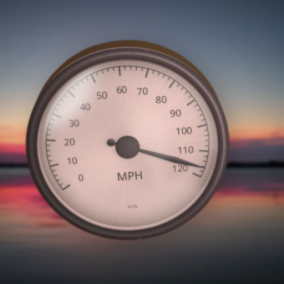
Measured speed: 116 mph
